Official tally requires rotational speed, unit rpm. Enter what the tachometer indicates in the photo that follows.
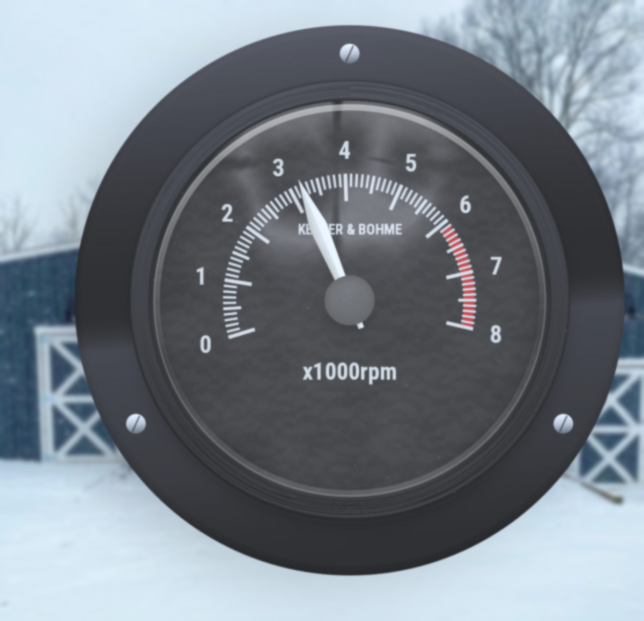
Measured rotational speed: 3200 rpm
